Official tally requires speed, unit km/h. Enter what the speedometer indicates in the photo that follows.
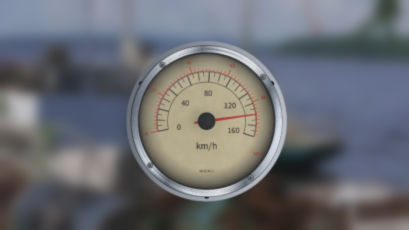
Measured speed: 140 km/h
